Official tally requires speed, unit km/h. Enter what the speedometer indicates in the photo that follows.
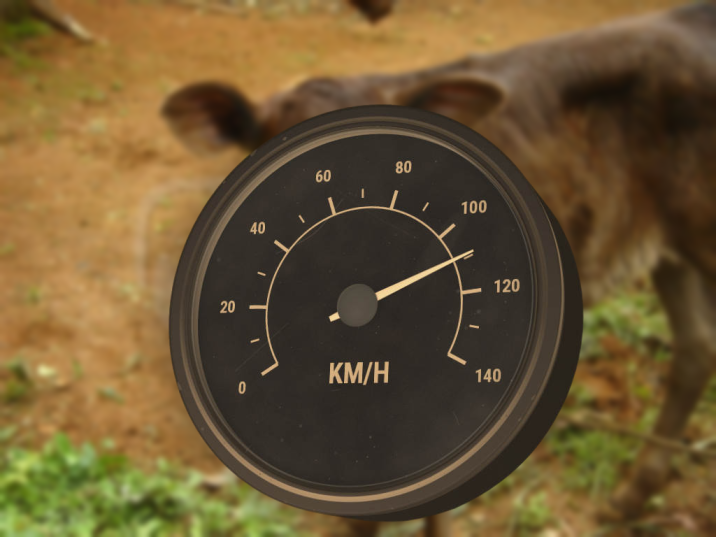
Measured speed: 110 km/h
